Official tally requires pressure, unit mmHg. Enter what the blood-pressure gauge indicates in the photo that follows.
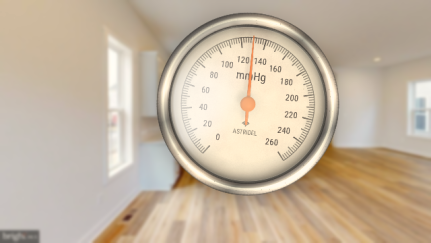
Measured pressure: 130 mmHg
